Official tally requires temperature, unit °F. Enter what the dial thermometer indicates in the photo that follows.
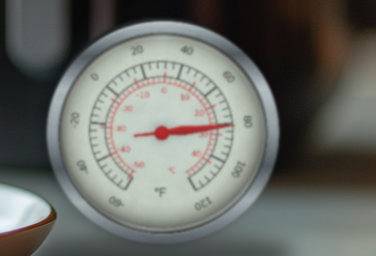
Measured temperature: 80 °F
